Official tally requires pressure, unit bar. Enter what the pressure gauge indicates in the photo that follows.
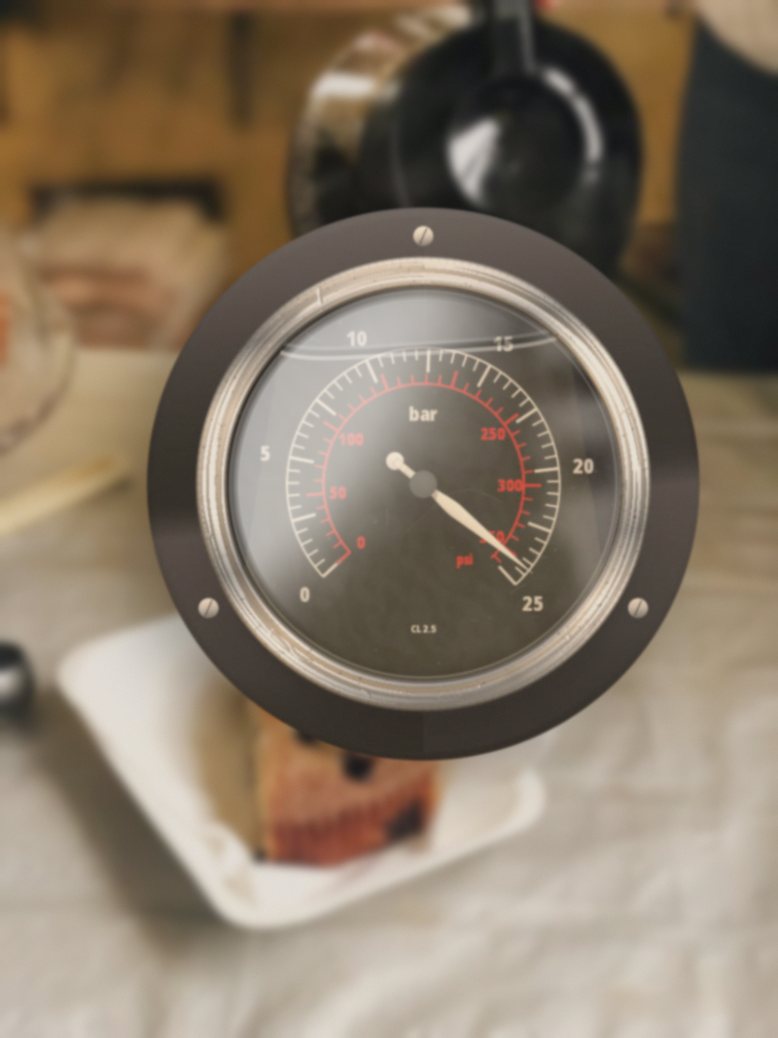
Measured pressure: 24.25 bar
